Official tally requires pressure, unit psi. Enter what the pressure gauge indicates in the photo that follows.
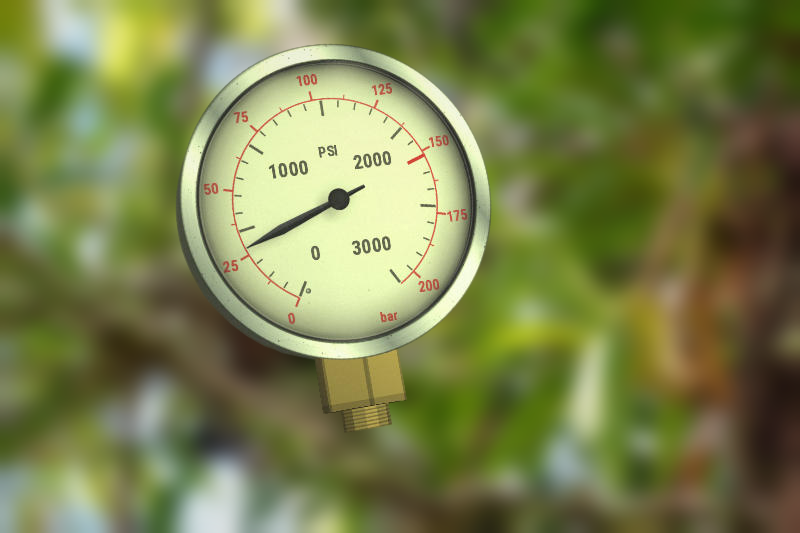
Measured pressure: 400 psi
